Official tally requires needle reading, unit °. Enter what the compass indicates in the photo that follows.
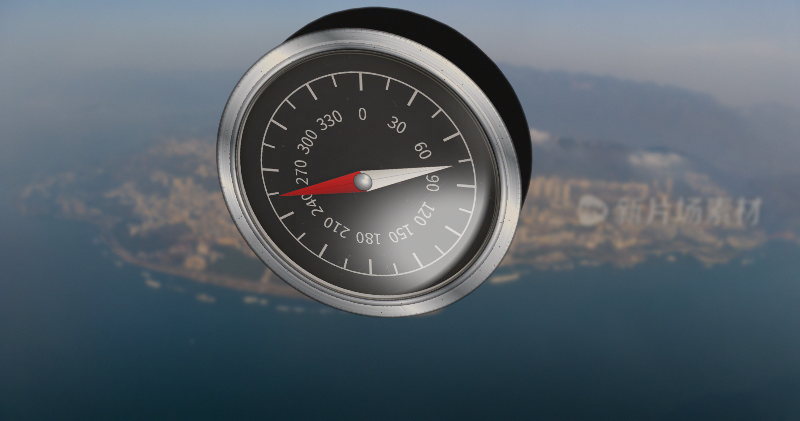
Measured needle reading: 255 °
